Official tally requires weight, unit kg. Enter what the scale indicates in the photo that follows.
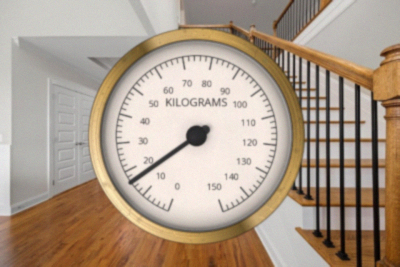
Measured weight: 16 kg
